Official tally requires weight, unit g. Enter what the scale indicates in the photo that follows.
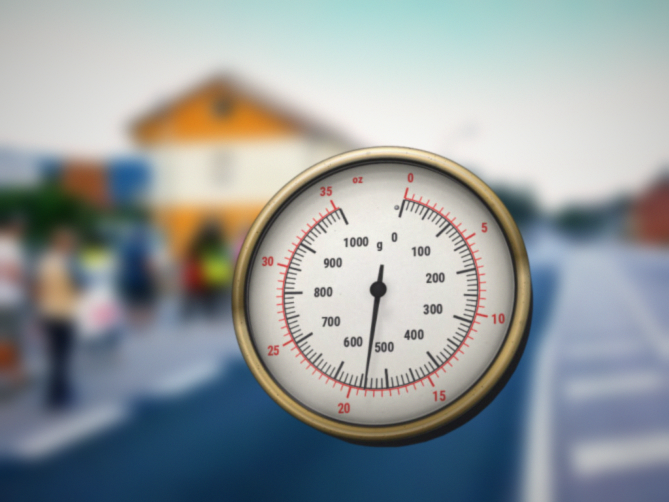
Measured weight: 540 g
